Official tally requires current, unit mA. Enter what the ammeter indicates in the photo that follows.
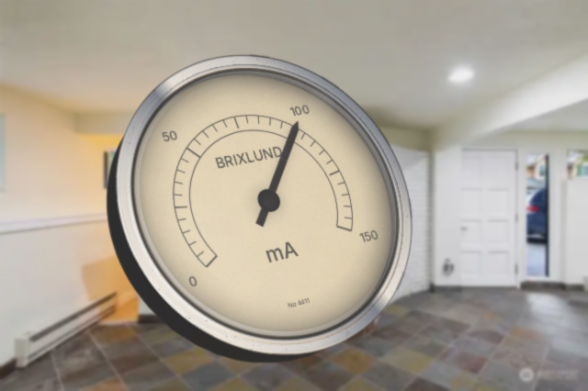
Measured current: 100 mA
